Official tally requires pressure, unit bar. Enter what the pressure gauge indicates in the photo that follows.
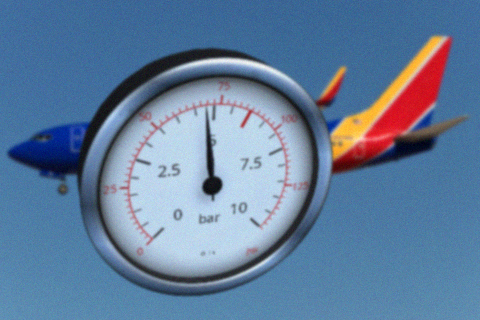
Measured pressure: 4.75 bar
